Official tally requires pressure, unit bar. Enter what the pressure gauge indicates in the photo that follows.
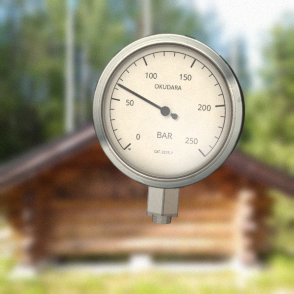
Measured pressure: 65 bar
